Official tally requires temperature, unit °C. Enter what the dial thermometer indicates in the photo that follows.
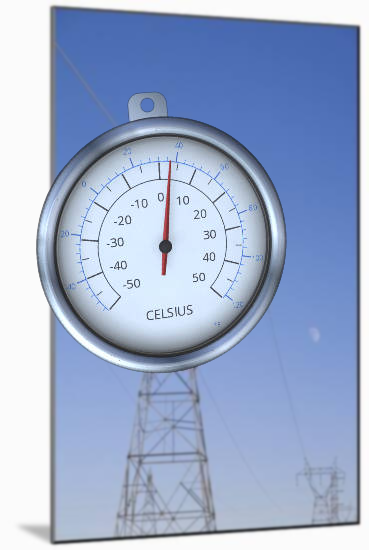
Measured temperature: 2.5 °C
